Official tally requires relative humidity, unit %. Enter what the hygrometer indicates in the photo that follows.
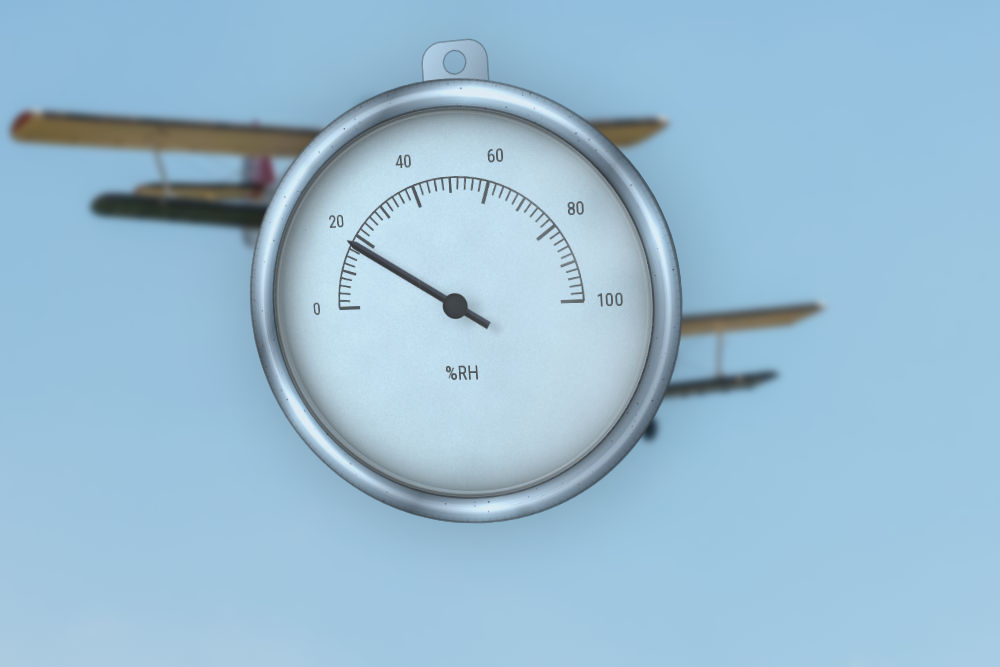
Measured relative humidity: 18 %
